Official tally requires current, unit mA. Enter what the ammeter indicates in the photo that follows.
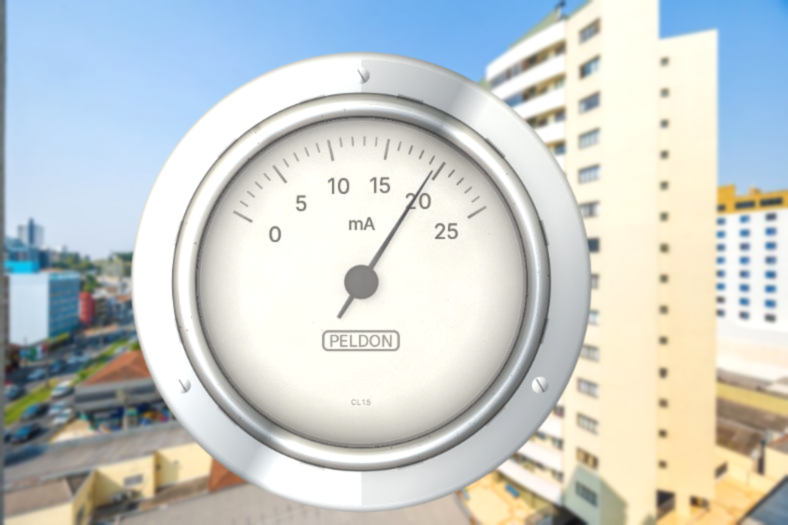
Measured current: 19.5 mA
